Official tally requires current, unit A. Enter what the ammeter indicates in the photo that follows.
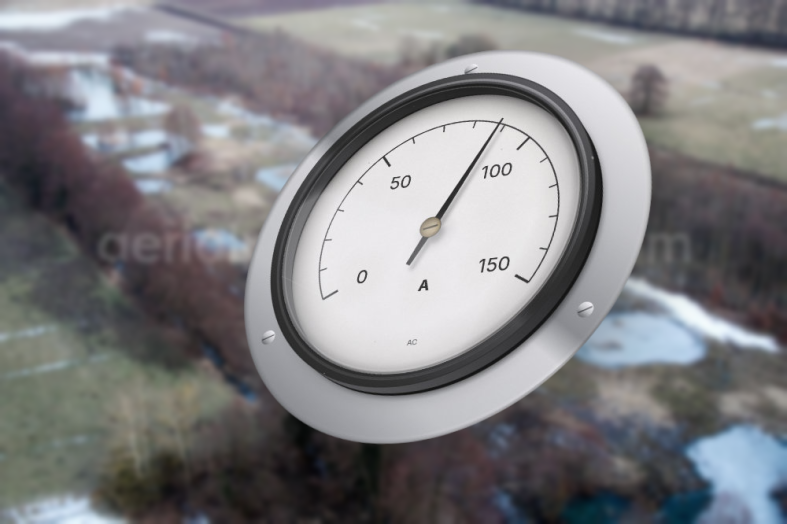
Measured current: 90 A
